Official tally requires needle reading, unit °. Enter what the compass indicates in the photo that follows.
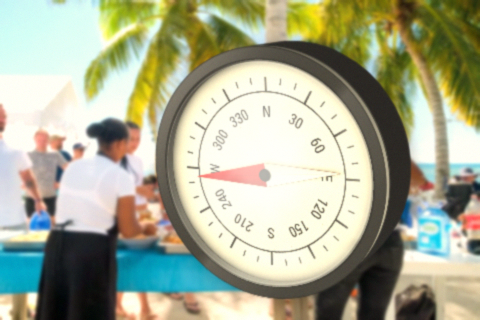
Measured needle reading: 265 °
